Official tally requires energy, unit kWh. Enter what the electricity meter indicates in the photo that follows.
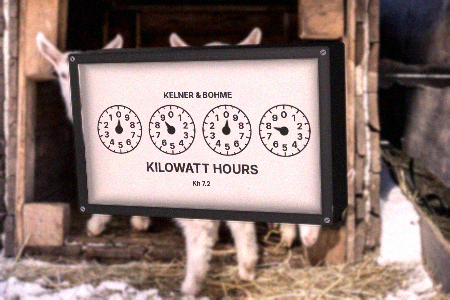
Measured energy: 9898 kWh
